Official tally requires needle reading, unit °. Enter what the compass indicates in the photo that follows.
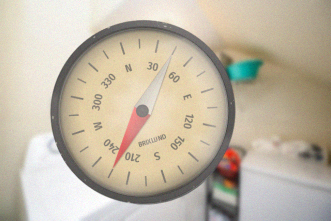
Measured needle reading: 225 °
